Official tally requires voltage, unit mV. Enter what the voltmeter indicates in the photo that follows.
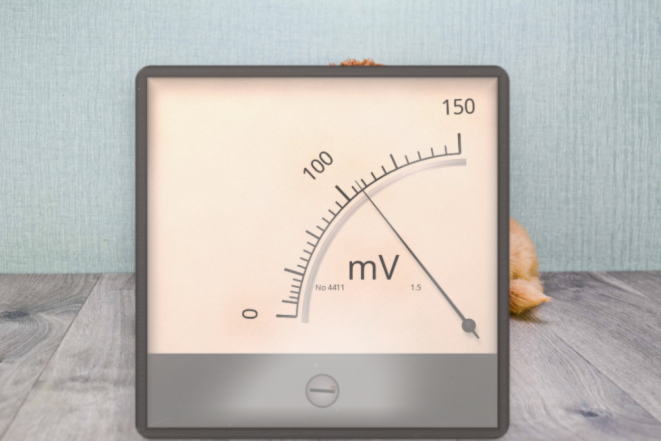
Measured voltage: 107.5 mV
